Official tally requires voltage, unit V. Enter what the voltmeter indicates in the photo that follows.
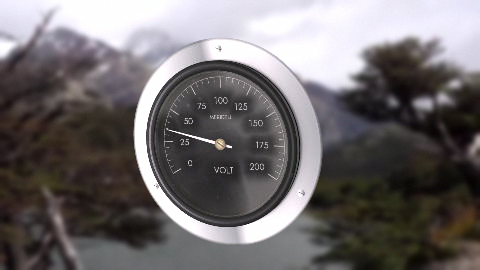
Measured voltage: 35 V
